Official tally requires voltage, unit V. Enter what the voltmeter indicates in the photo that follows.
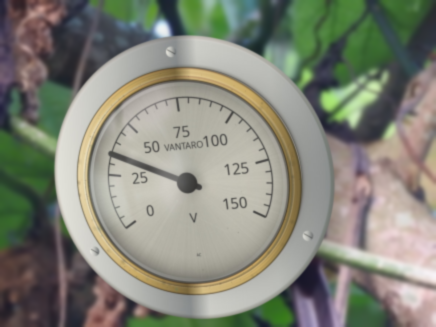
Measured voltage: 35 V
